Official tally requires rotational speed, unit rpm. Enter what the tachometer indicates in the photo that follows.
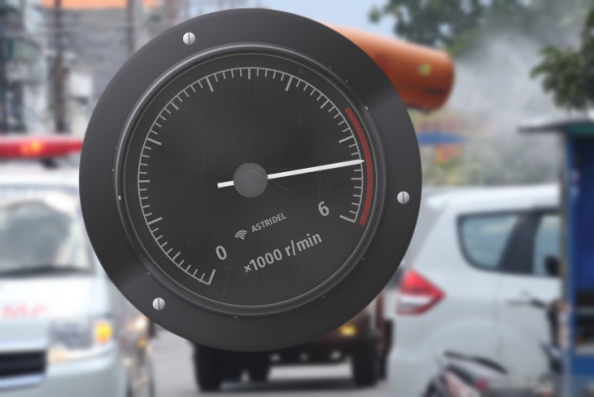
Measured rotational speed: 5300 rpm
